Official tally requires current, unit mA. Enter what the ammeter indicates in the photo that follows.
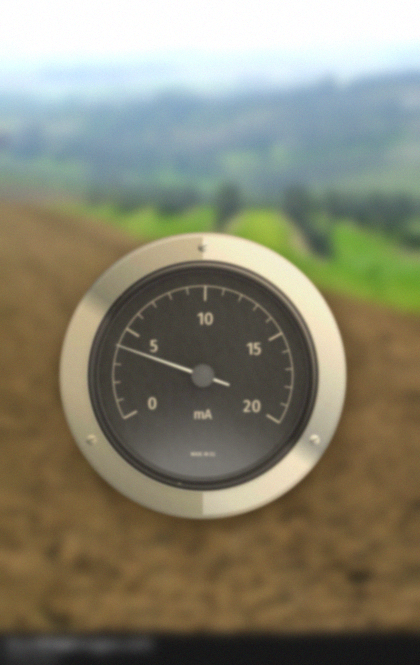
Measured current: 4 mA
